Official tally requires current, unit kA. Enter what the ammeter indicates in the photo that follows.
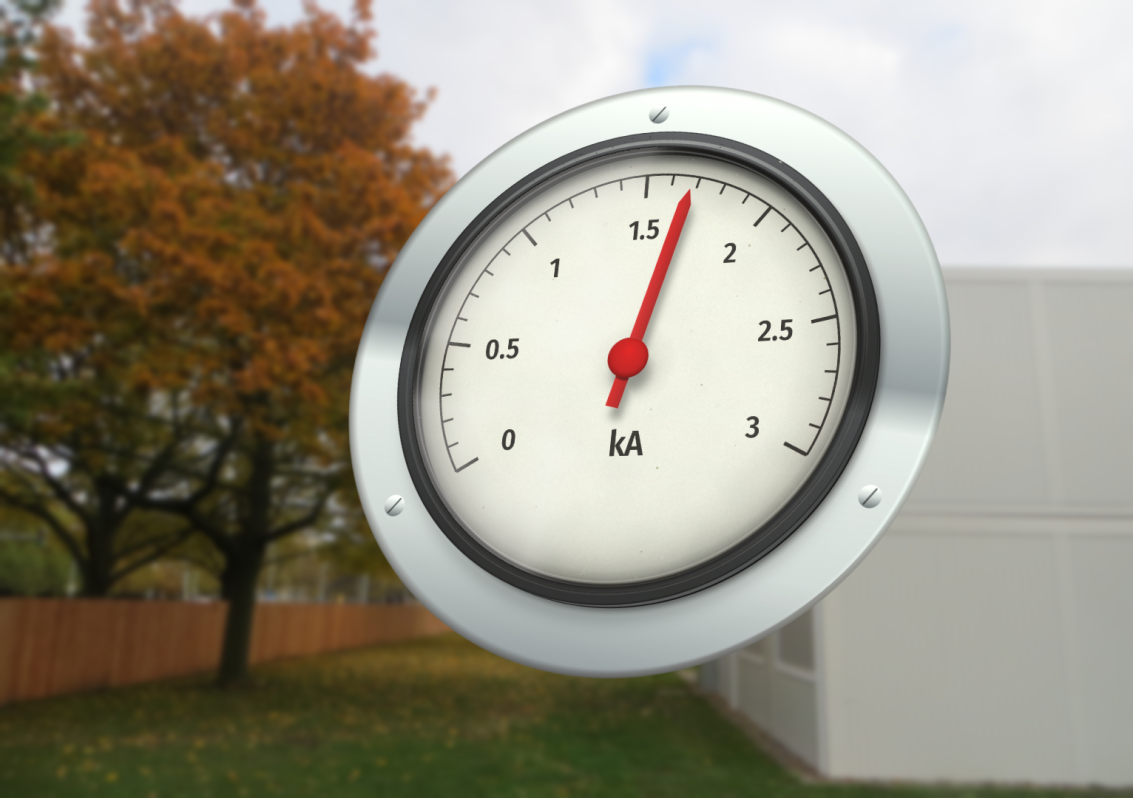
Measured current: 1.7 kA
